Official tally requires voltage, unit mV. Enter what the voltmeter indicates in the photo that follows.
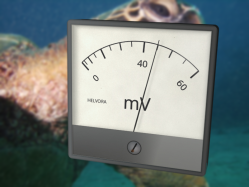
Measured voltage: 45 mV
